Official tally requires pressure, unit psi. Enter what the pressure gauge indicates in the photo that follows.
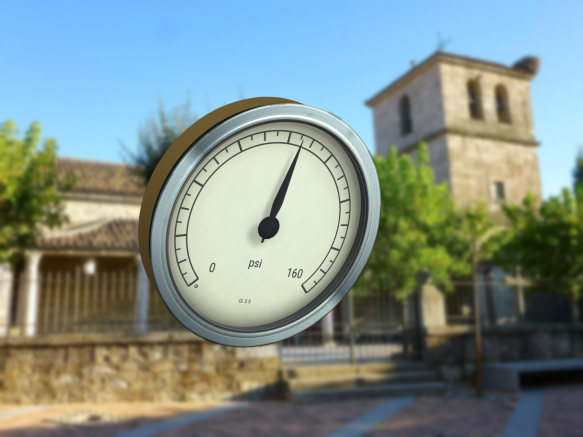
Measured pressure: 85 psi
